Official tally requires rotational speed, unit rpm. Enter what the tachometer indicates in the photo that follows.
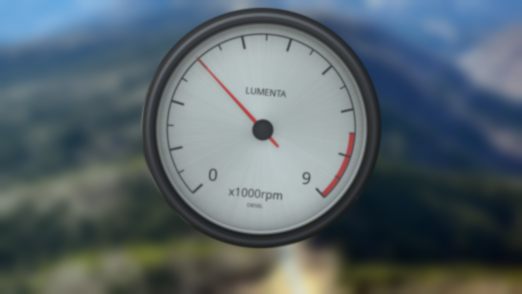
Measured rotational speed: 3000 rpm
